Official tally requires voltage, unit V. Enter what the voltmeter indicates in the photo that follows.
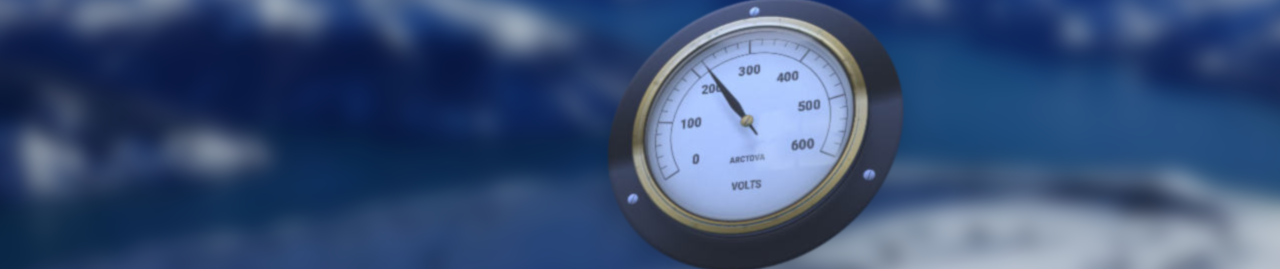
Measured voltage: 220 V
